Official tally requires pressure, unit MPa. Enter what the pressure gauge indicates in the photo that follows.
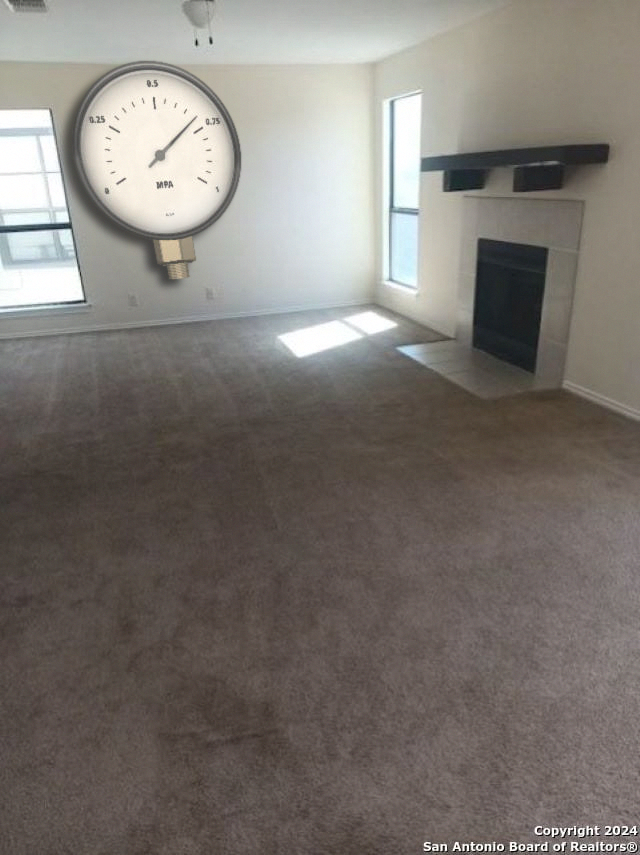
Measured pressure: 0.7 MPa
